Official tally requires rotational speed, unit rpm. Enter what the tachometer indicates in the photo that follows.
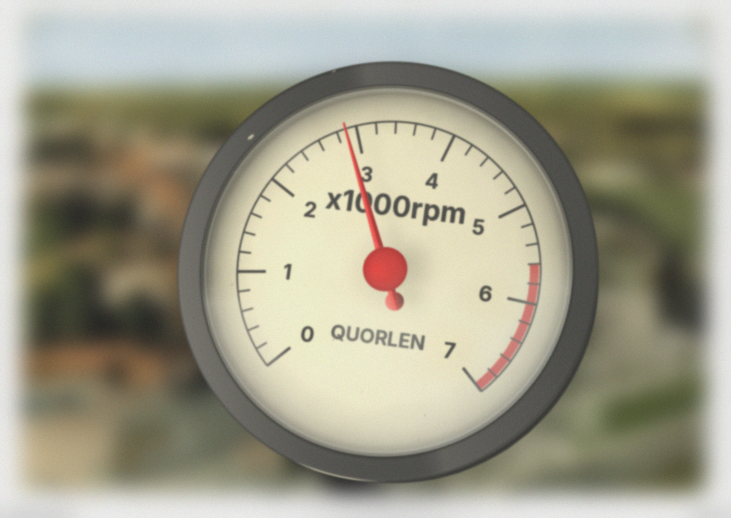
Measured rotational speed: 2900 rpm
